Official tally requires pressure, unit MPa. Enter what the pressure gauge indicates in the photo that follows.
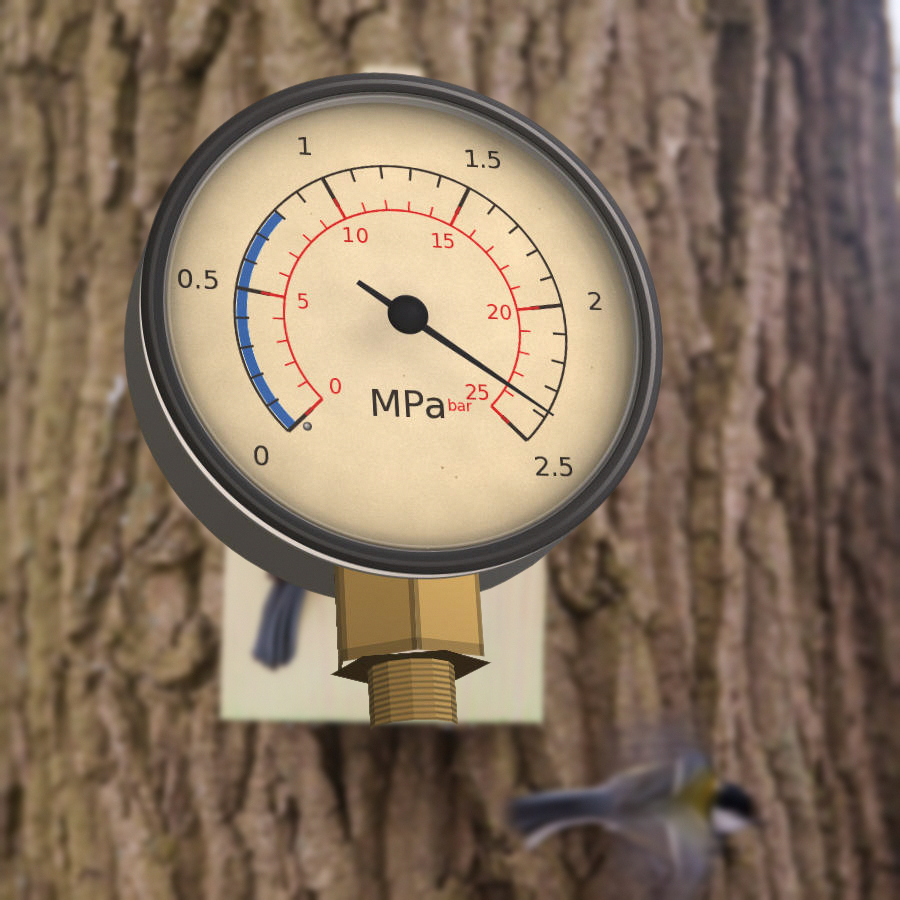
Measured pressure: 2.4 MPa
